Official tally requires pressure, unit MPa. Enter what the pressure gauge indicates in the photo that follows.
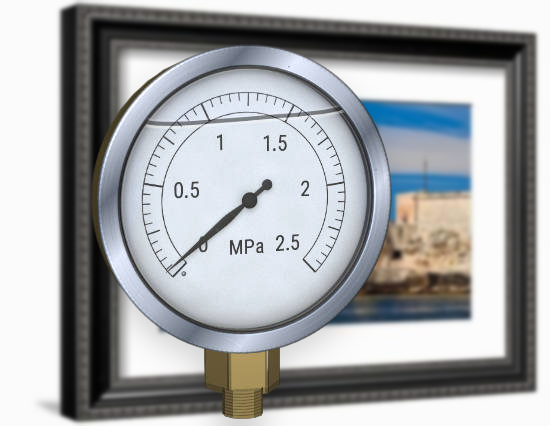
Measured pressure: 0.05 MPa
